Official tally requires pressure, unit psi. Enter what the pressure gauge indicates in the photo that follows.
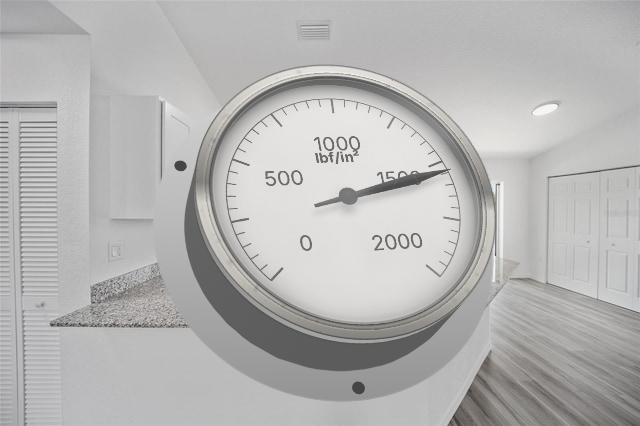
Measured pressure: 1550 psi
